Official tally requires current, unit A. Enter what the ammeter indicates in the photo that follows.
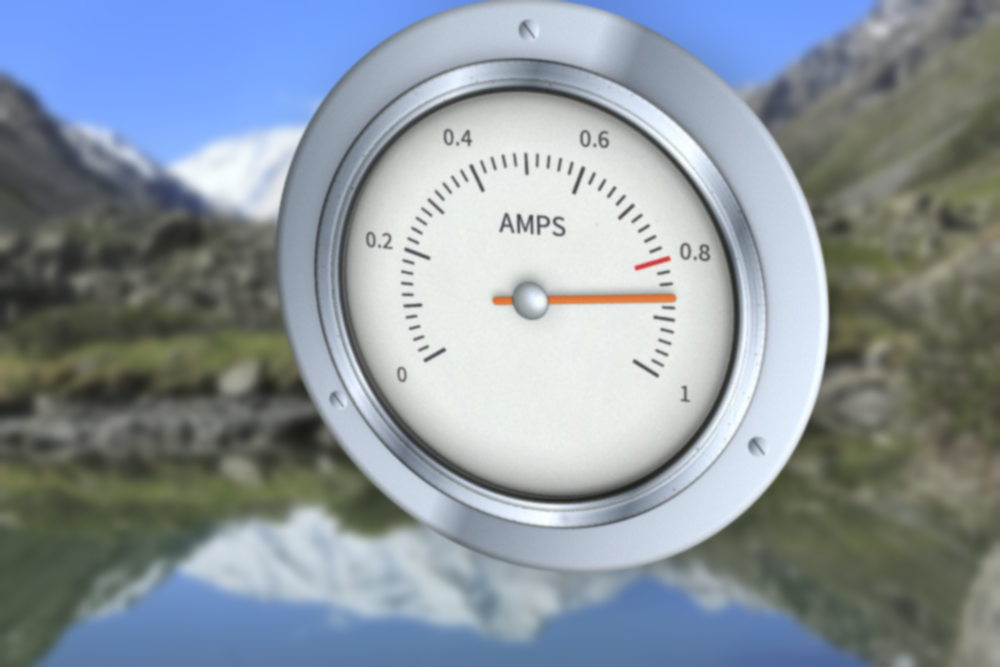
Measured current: 0.86 A
